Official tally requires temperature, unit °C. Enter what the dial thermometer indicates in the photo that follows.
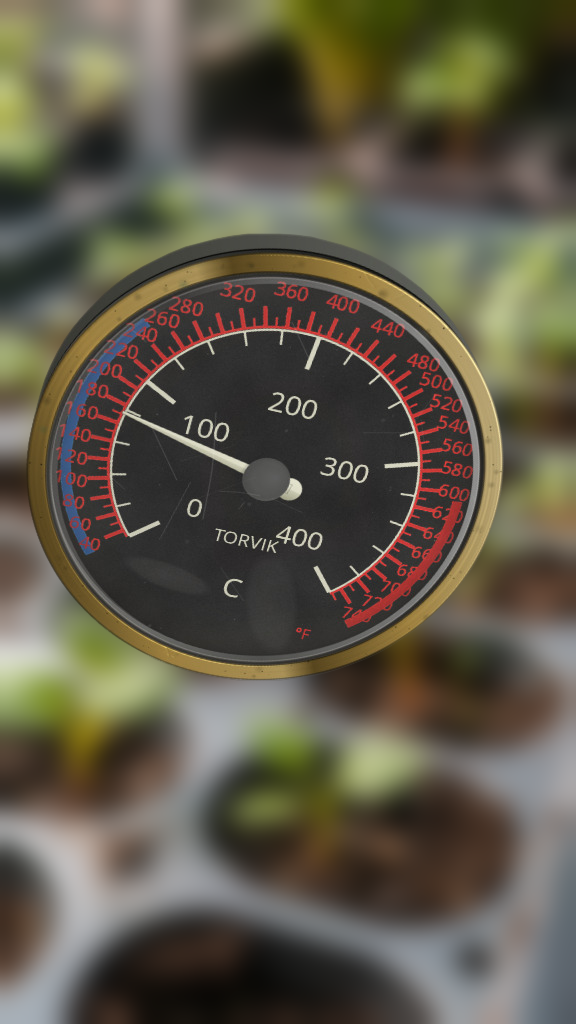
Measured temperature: 80 °C
